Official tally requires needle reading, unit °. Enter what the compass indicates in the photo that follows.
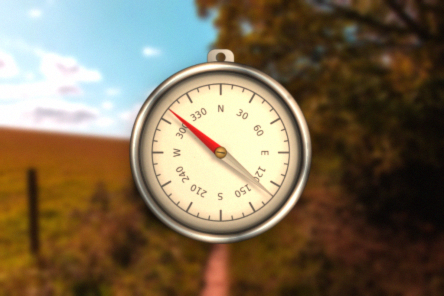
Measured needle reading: 310 °
